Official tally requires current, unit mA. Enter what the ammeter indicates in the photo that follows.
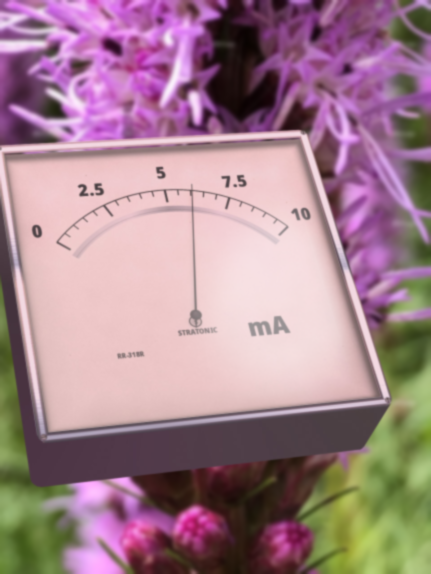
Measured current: 6 mA
